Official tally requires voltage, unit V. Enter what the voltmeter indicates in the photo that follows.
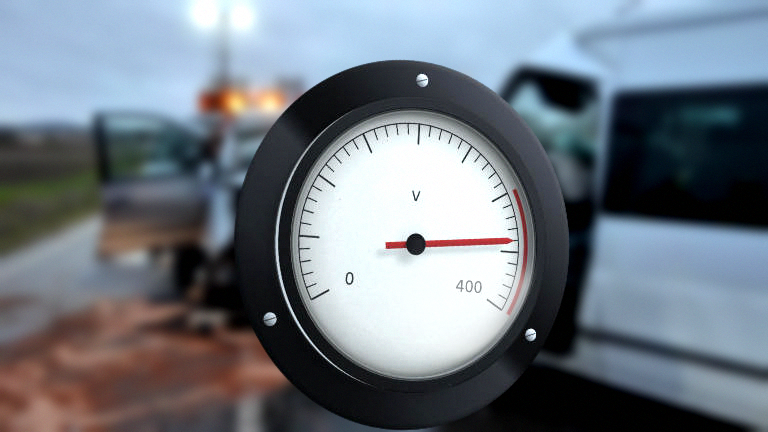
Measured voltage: 340 V
